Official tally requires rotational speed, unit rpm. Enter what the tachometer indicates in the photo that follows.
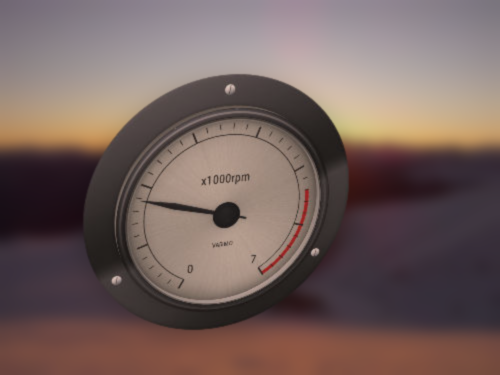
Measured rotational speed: 1800 rpm
